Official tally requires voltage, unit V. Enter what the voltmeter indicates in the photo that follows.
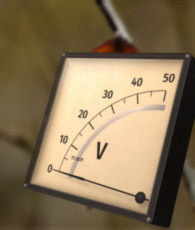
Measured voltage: 0 V
